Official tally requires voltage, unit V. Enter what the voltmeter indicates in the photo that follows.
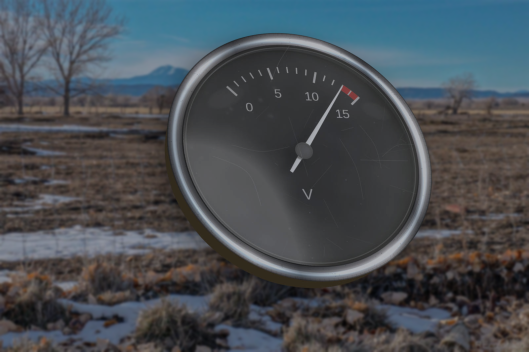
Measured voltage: 13 V
